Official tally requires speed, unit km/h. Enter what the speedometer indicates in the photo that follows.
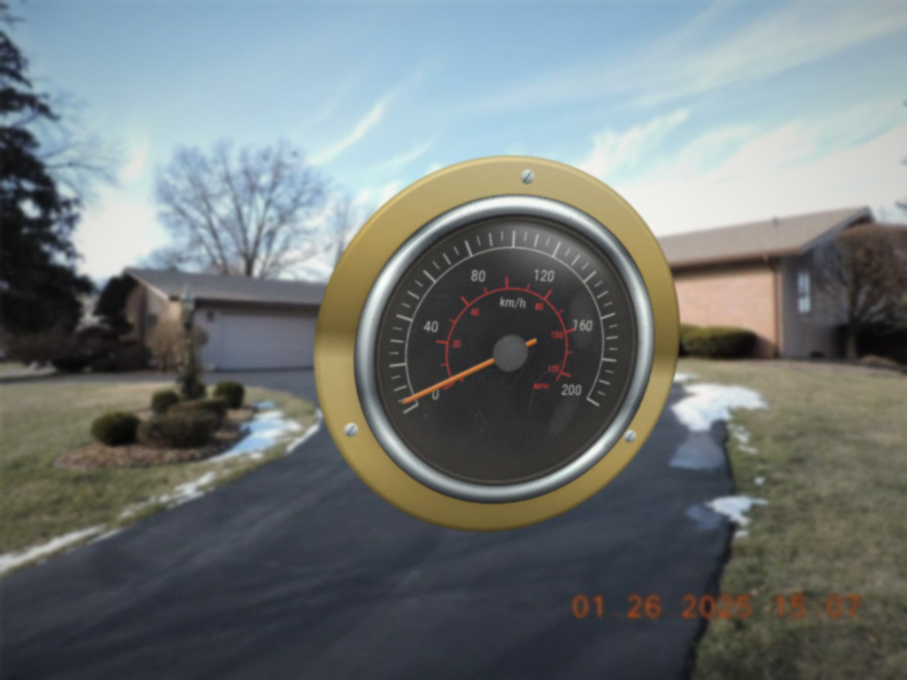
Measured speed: 5 km/h
